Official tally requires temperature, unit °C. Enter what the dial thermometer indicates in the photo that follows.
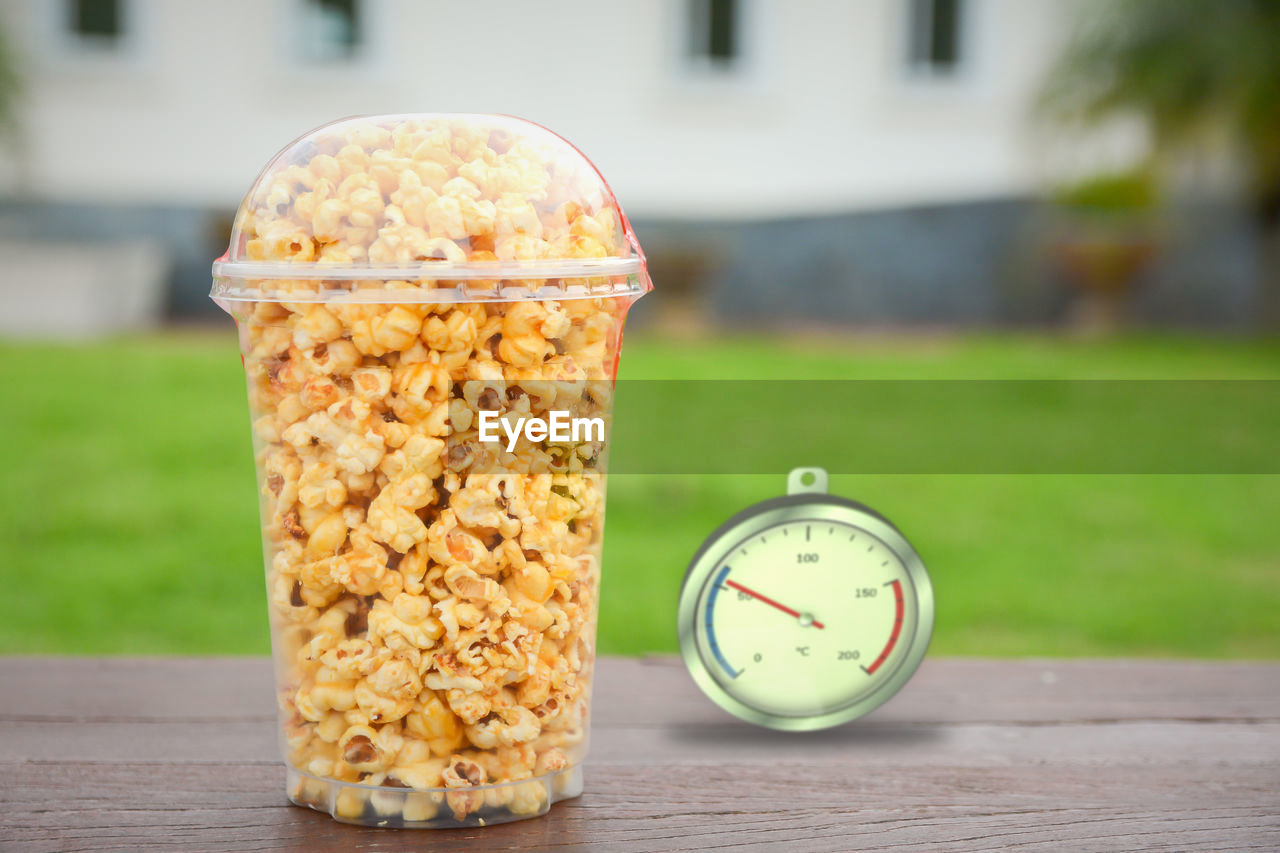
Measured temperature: 55 °C
